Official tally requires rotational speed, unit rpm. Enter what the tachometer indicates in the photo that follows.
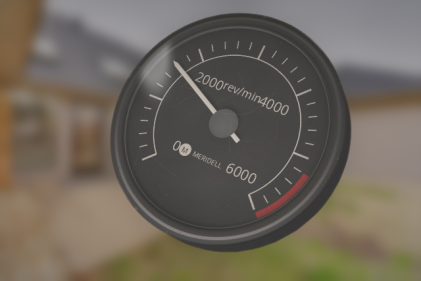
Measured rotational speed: 1600 rpm
